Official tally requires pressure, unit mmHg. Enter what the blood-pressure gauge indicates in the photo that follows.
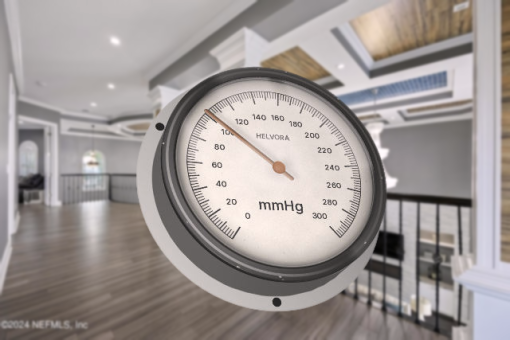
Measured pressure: 100 mmHg
